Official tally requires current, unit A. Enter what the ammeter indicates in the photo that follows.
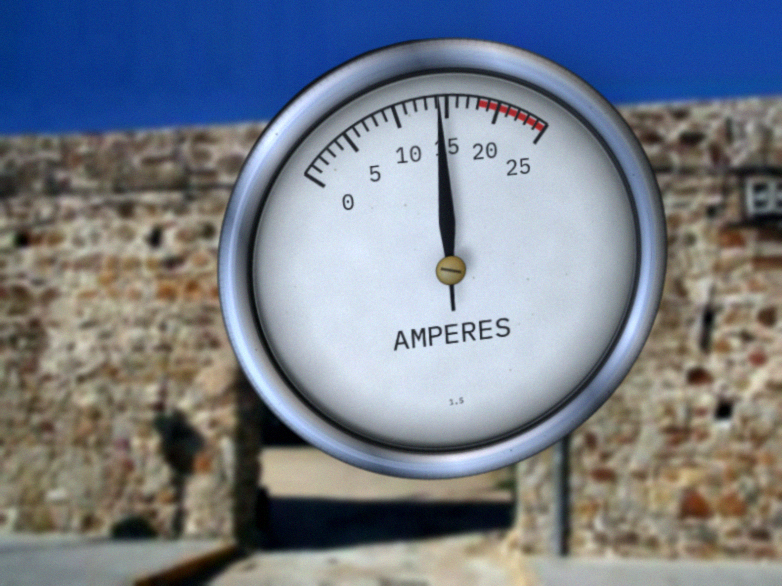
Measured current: 14 A
